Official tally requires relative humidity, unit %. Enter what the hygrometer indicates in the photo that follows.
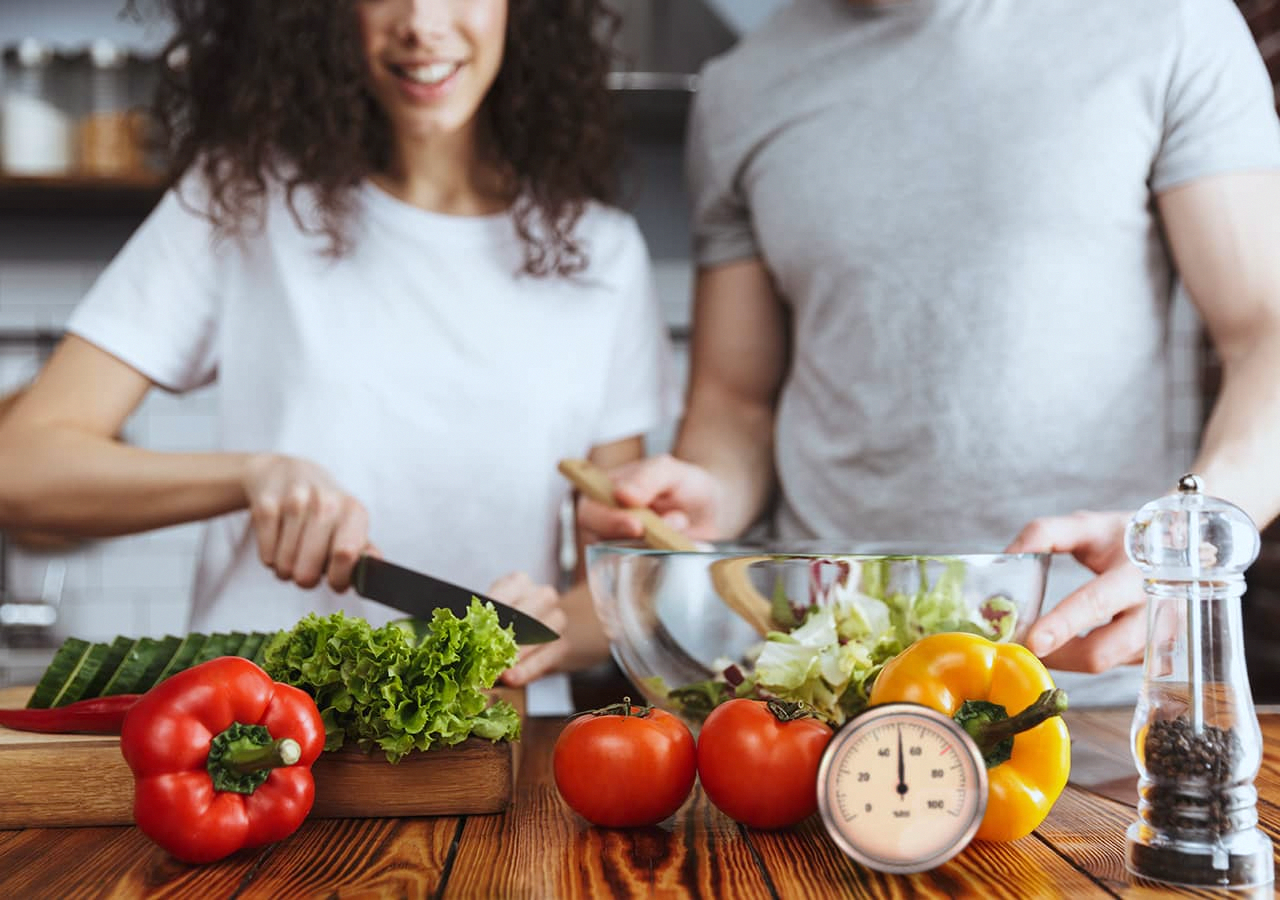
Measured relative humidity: 50 %
